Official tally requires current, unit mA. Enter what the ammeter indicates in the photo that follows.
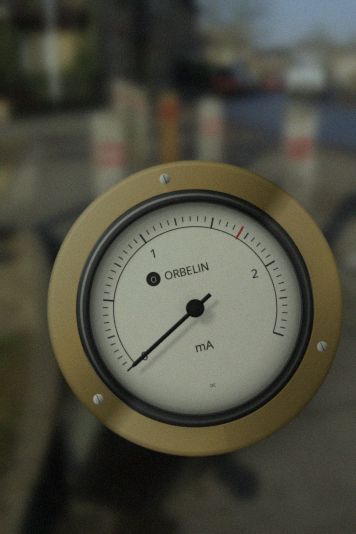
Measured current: 0 mA
